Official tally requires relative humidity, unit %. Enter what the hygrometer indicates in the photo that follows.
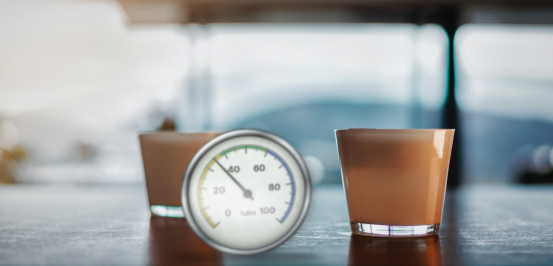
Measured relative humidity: 35 %
